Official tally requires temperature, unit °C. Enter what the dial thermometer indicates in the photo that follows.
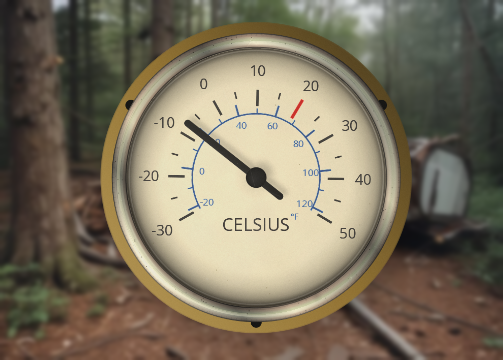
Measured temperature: -7.5 °C
